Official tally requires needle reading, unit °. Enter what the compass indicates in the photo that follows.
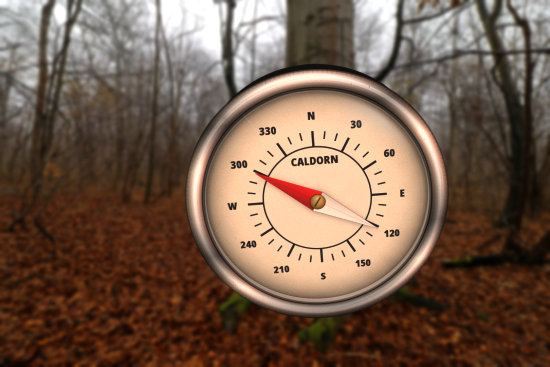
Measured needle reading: 300 °
